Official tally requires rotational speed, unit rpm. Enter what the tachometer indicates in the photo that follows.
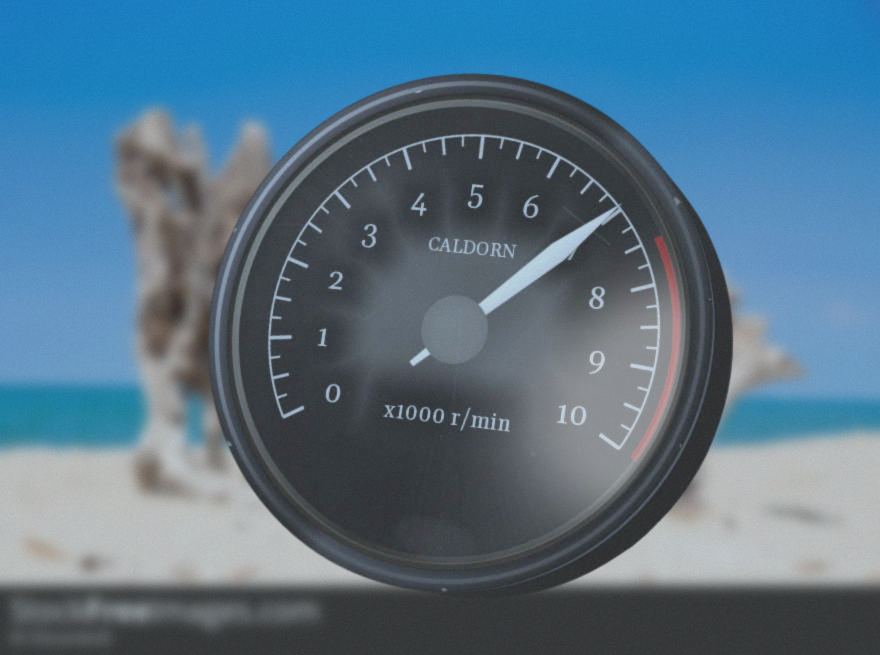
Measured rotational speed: 7000 rpm
